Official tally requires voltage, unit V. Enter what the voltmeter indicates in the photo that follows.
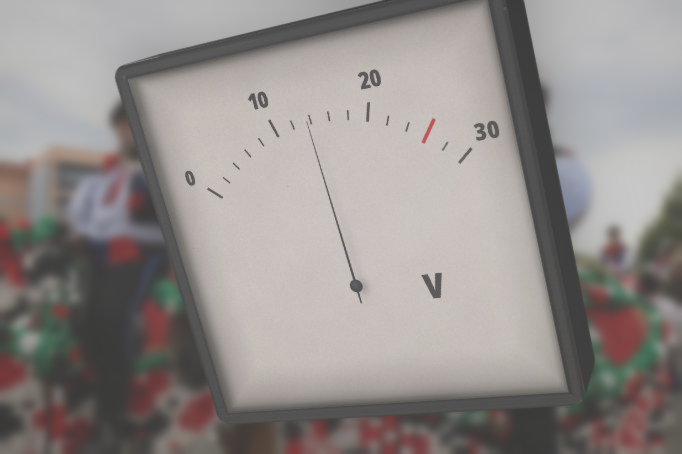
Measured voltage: 14 V
